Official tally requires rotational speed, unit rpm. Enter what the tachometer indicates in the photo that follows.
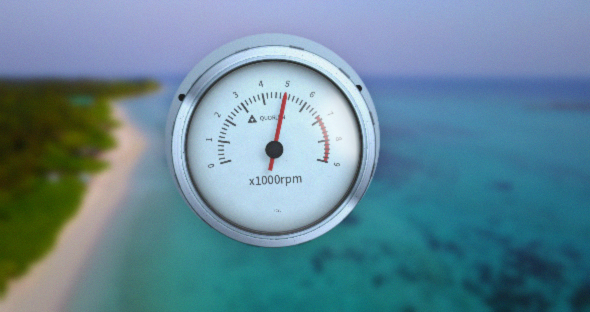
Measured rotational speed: 5000 rpm
